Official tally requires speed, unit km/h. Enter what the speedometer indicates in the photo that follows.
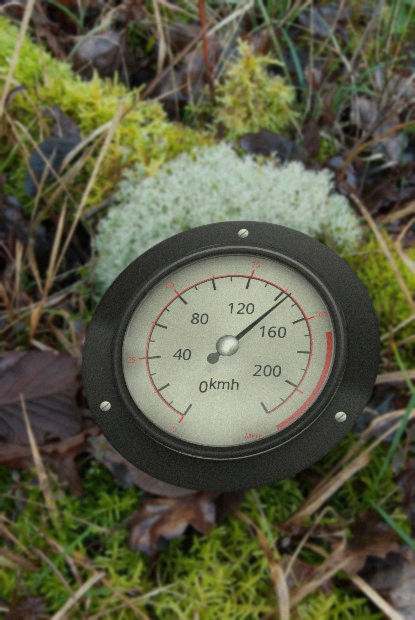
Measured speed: 145 km/h
